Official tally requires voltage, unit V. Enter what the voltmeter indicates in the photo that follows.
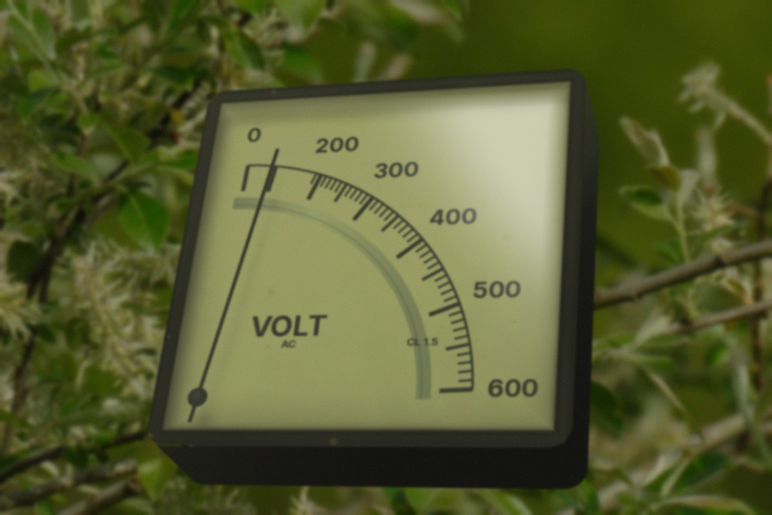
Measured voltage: 100 V
